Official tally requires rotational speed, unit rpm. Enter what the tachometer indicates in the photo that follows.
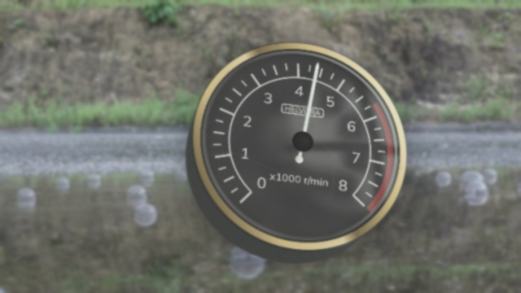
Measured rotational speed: 4375 rpm
